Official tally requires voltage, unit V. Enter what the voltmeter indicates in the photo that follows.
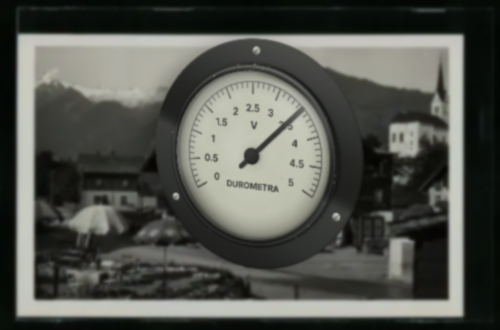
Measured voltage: 3.5 V
